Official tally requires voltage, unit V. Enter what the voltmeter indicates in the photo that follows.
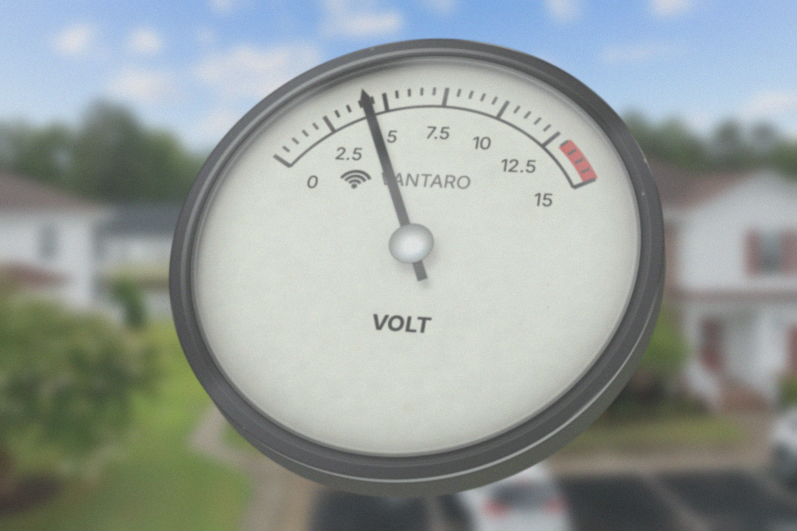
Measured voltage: 4.25 V
